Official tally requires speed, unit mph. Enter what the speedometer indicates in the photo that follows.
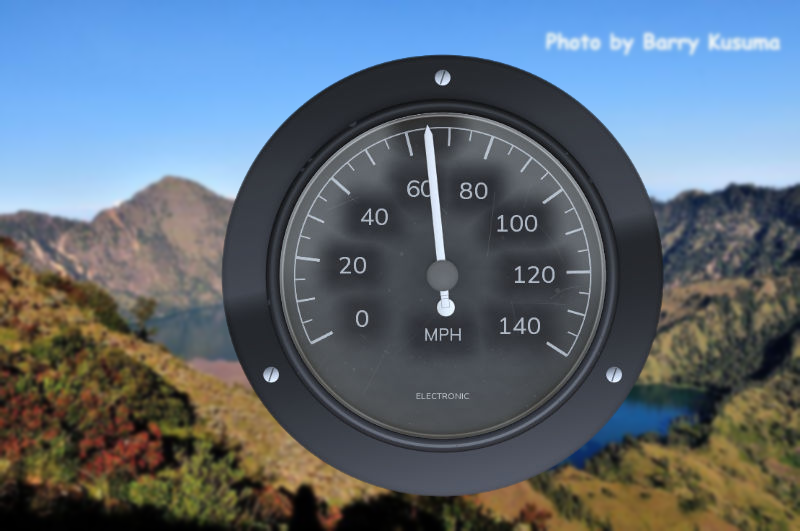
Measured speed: 65 mph
